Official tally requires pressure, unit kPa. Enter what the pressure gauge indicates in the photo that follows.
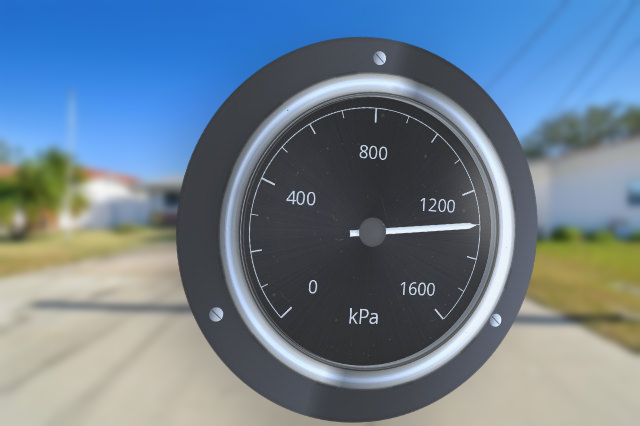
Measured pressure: 1300 kPa
